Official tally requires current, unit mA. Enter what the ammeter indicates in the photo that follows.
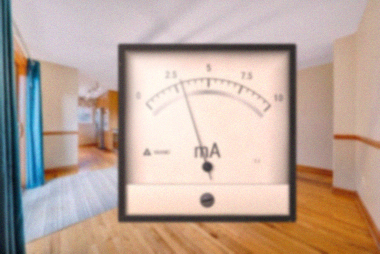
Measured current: 3 mA
